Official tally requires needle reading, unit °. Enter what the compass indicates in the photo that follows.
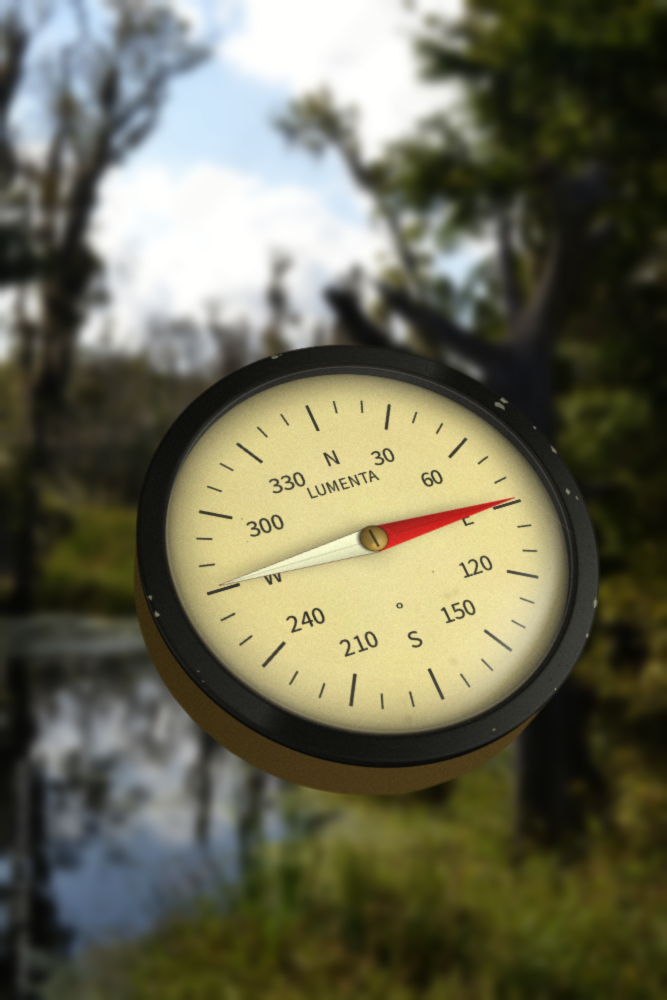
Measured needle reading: 90 °
